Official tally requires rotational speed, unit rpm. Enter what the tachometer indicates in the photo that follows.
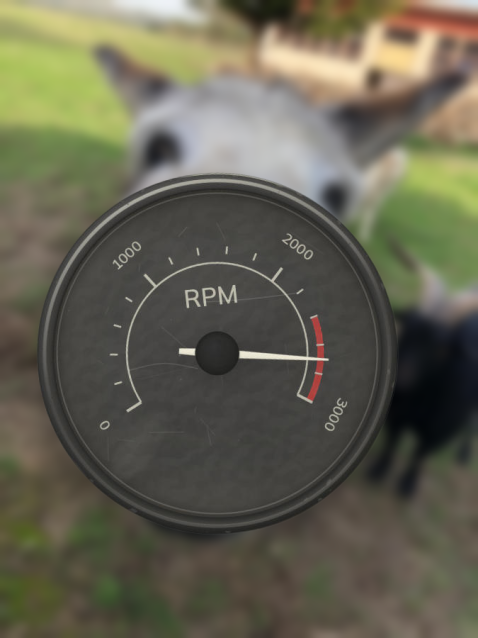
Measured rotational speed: 2700 rpm
